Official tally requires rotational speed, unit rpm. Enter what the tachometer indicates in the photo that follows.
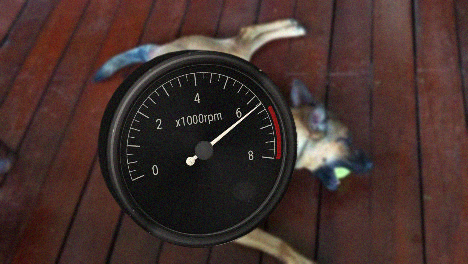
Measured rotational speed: 6250 rpm
